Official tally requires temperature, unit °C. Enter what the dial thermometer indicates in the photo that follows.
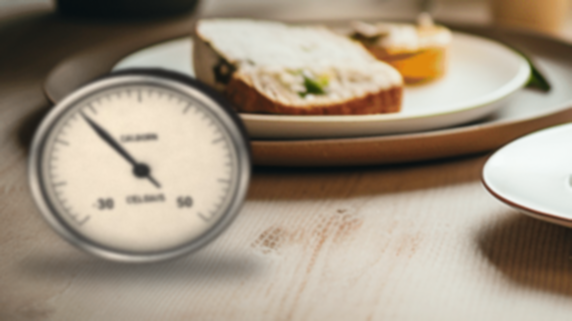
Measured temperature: -2 °C
